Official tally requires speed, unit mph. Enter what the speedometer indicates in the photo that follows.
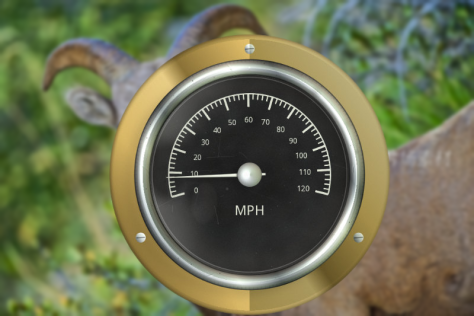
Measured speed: 8 mph
